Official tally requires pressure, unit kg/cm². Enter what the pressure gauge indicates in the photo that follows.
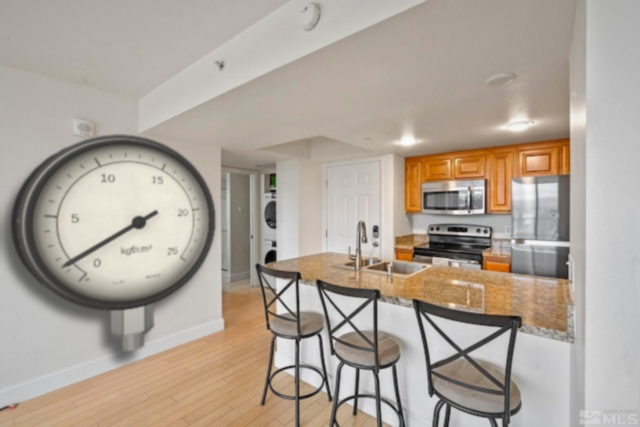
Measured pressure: 1.5 kg/cm²
